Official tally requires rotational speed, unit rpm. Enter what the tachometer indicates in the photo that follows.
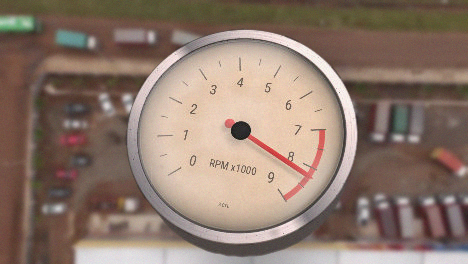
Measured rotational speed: 8250 rpm
